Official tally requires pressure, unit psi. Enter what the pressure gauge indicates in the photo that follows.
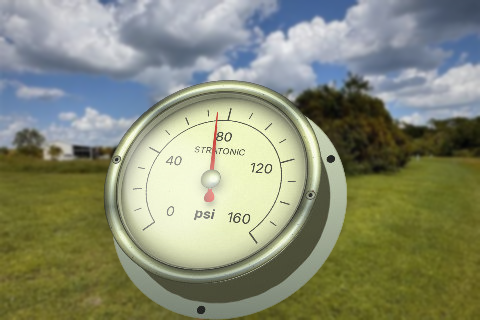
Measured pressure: 75 psi
